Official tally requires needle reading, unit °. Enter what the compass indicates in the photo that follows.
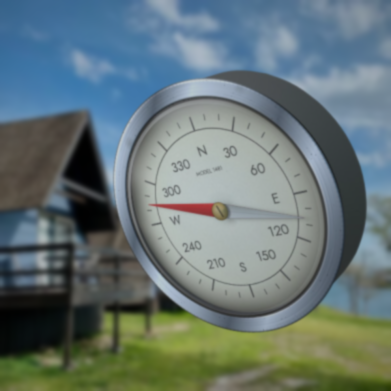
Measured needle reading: 285 °
